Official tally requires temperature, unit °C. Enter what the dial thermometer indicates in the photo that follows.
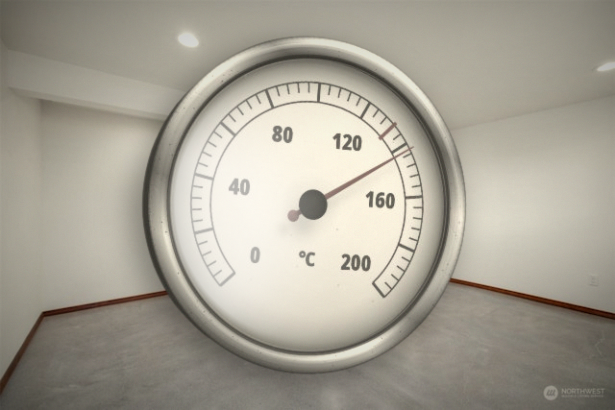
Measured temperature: 142 °C
